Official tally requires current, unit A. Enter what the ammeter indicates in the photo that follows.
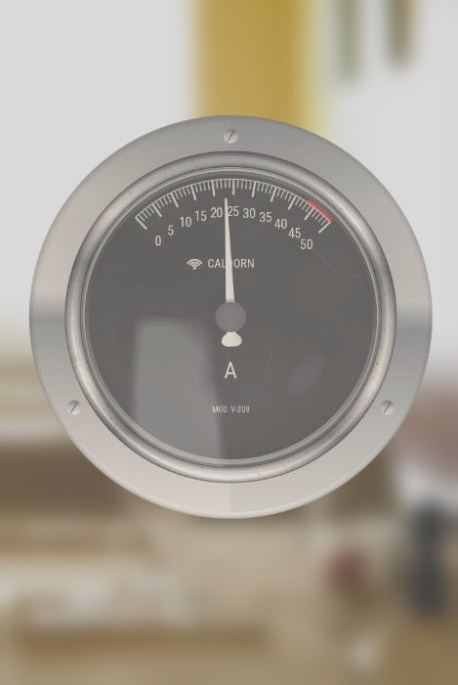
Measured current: 23 A
